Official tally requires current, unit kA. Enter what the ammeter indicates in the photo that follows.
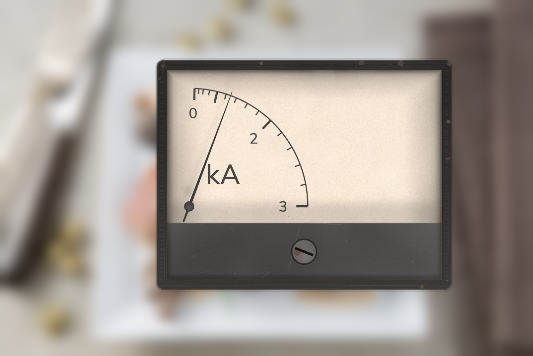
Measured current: 1.3 kA
